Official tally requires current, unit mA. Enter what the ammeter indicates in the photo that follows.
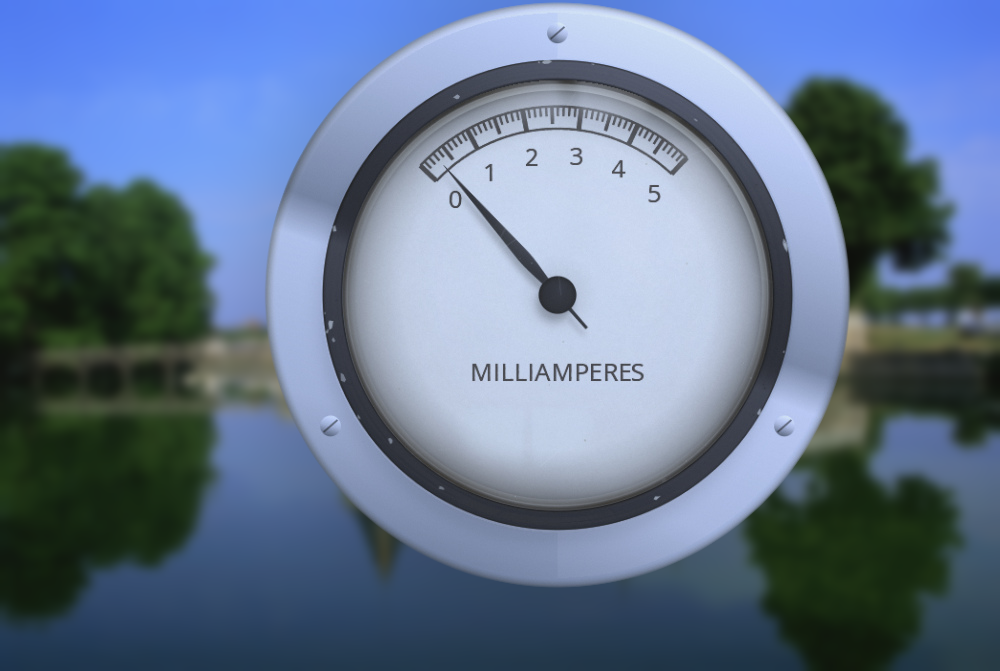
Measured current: 0.3 mA
